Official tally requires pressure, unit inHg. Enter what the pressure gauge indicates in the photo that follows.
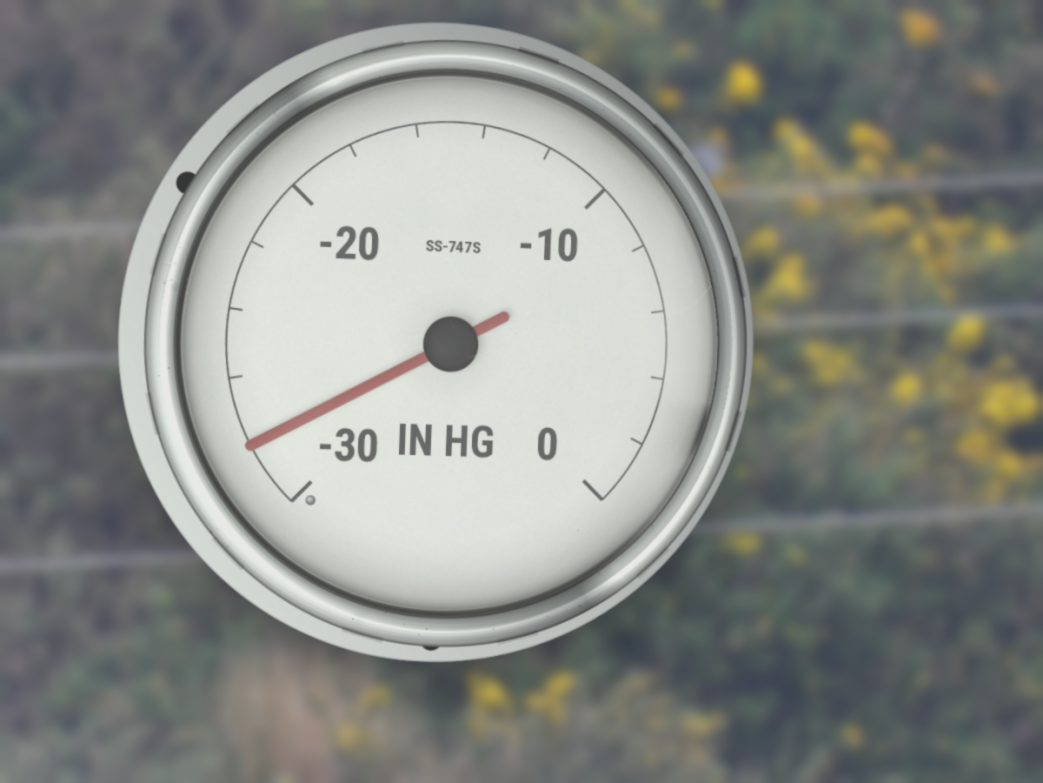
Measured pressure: -28 inHg
